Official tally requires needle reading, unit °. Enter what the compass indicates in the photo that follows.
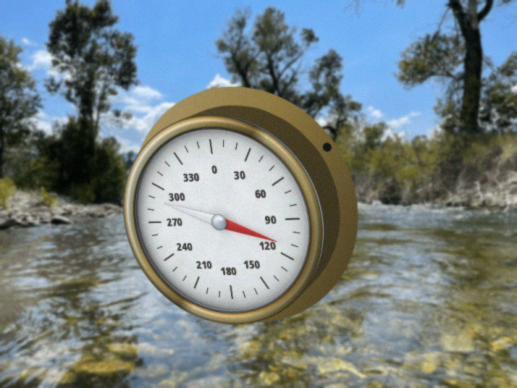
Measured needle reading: 110 °
